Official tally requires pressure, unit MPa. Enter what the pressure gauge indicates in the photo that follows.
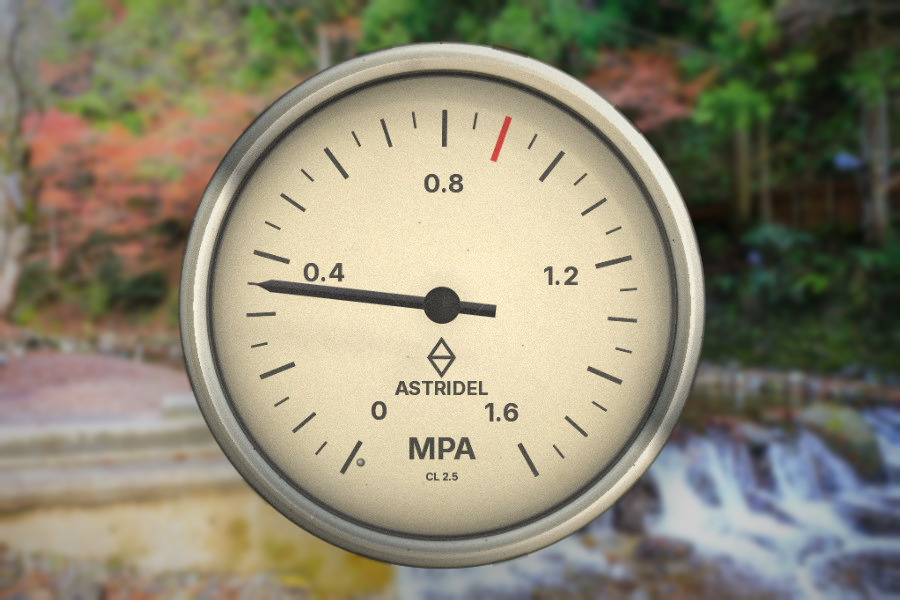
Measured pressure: 0.35 MPa
